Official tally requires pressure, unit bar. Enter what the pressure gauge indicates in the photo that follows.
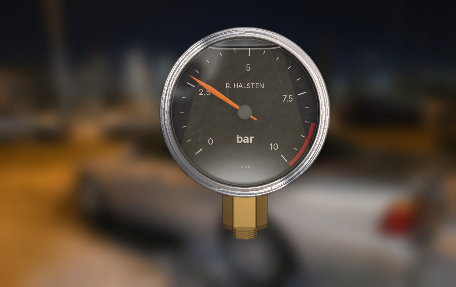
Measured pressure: 2.75 bar
